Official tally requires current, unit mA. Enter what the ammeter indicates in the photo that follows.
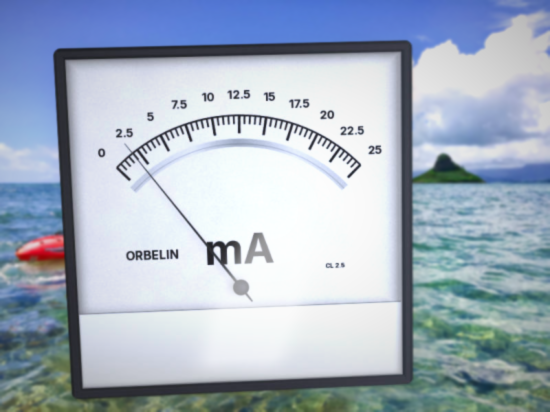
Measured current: 2 mA
